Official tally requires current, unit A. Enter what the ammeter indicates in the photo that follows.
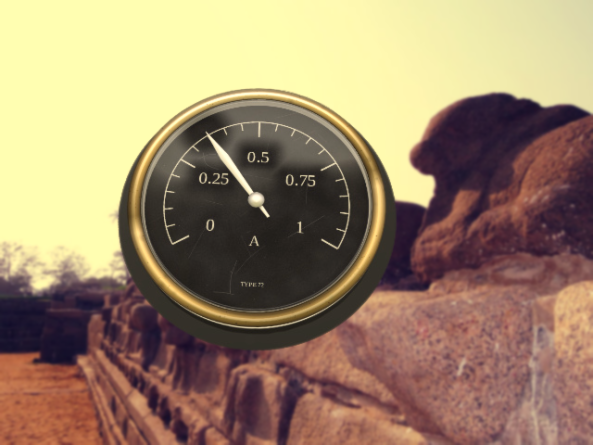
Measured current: 0.35 A
